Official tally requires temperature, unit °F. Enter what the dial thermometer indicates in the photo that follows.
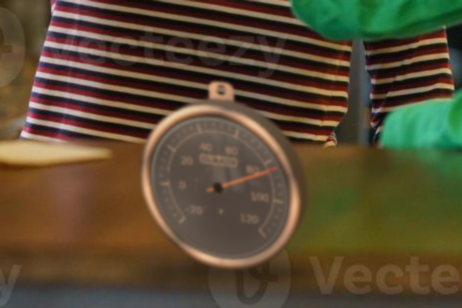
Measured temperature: 84 °F
